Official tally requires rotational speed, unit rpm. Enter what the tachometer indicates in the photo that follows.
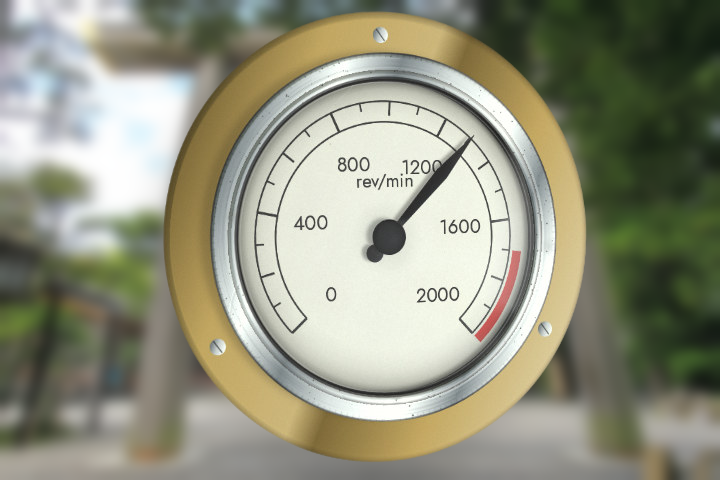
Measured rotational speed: 1300 rpm
